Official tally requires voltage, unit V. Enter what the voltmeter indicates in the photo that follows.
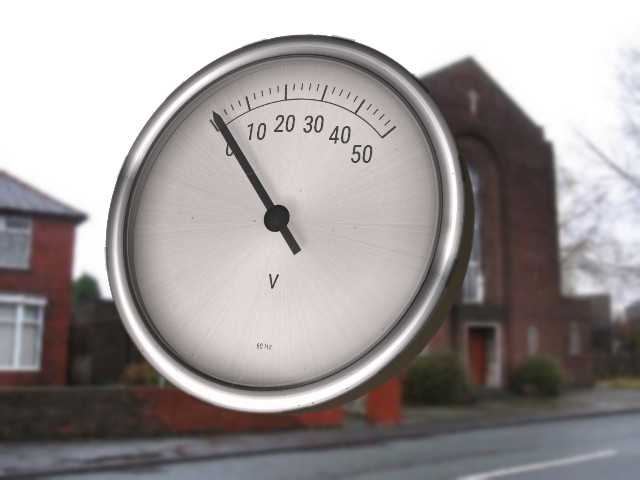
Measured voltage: 2 V
